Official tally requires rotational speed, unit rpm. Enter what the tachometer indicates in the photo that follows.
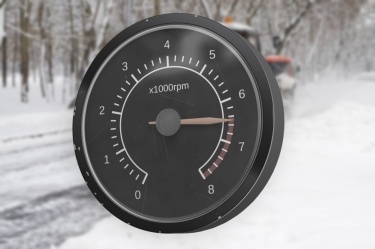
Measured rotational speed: 6500 rpm
